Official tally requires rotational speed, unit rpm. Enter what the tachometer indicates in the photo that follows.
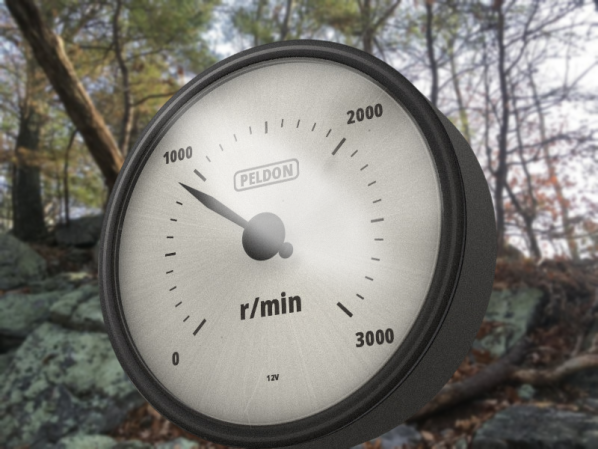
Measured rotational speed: 900 rpm
